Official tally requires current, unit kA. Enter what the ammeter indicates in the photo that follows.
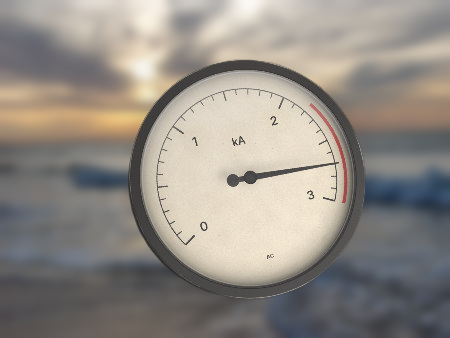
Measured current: 2.7 kA
